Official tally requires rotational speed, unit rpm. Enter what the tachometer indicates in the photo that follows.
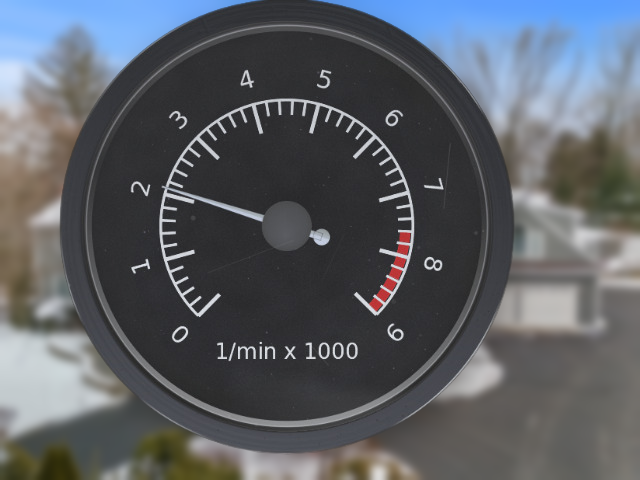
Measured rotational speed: 2100 rpm
